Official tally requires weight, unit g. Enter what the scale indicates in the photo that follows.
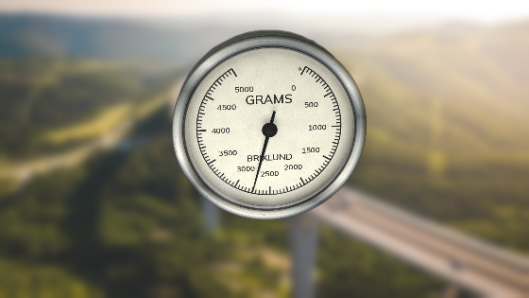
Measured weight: 2750 g
